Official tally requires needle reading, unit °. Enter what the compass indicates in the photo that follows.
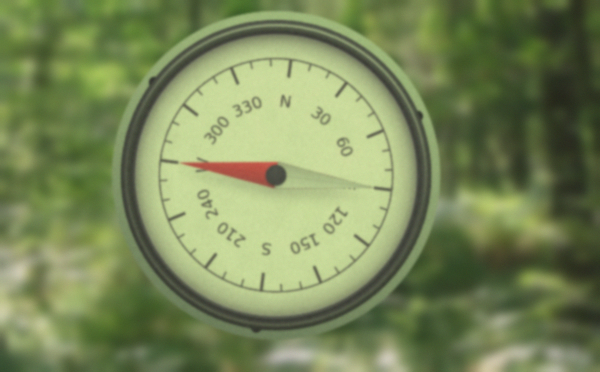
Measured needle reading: 270 °
